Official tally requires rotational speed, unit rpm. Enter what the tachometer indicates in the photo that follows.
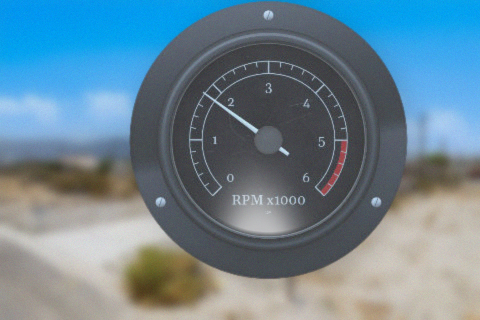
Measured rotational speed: 1800 rpm
